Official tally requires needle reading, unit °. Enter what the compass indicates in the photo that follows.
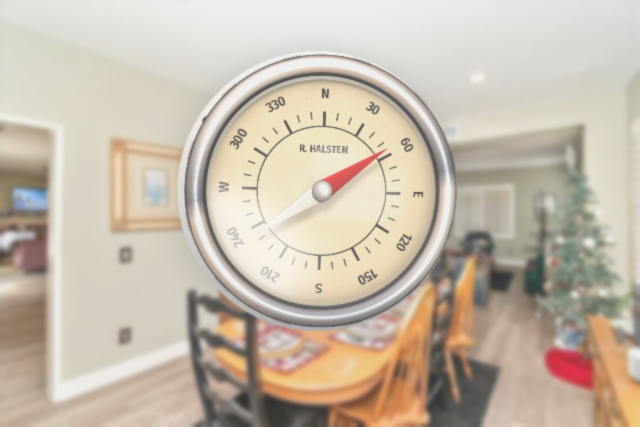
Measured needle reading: 55 °
